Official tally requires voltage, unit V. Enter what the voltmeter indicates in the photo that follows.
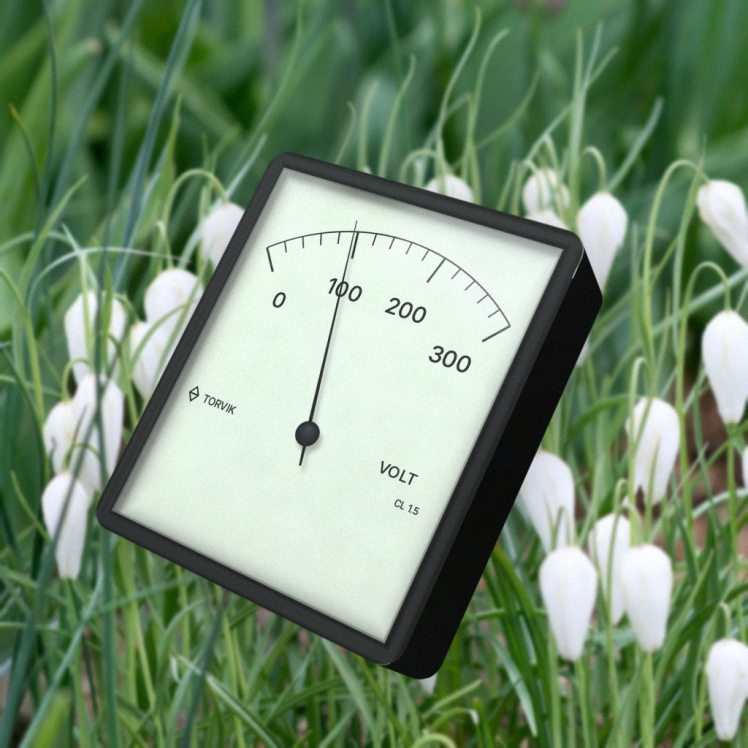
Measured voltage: 100 V
